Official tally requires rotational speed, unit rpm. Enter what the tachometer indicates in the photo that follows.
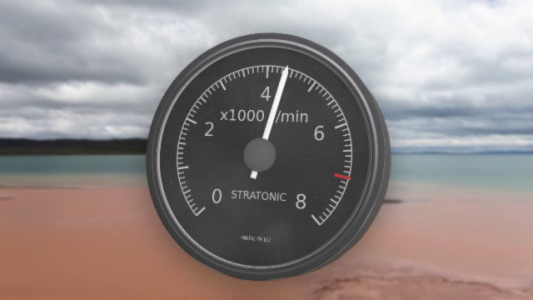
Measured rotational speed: 4400 rpm
